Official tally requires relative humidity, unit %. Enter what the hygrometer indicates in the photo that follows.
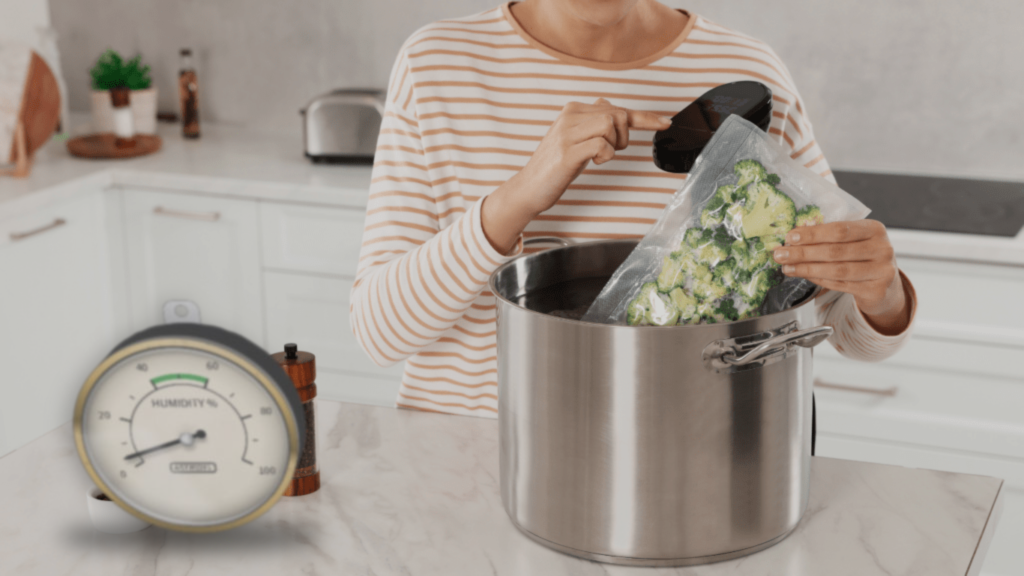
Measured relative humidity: 5 %
